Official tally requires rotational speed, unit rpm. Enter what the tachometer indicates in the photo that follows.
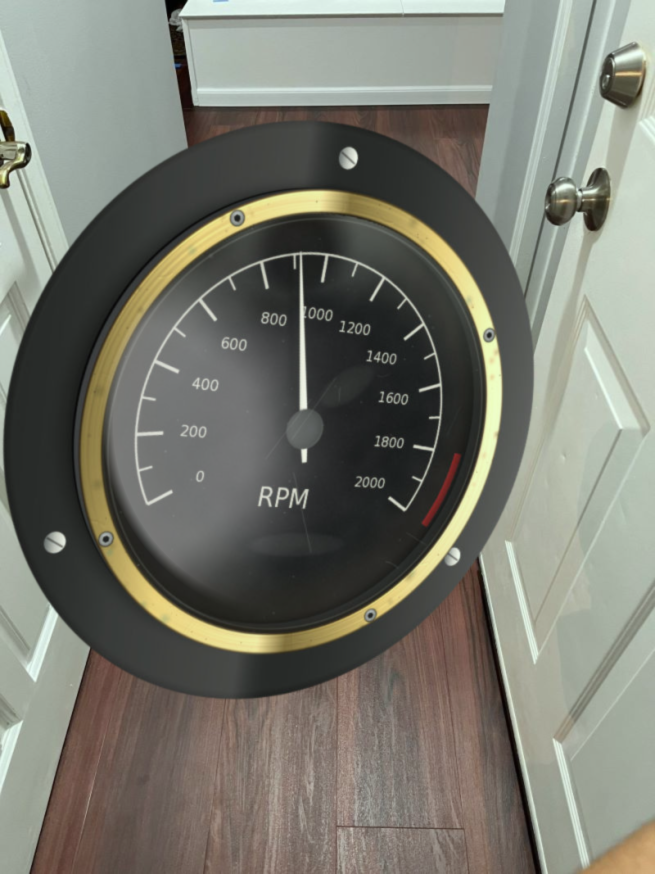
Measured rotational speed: 900 rpm
